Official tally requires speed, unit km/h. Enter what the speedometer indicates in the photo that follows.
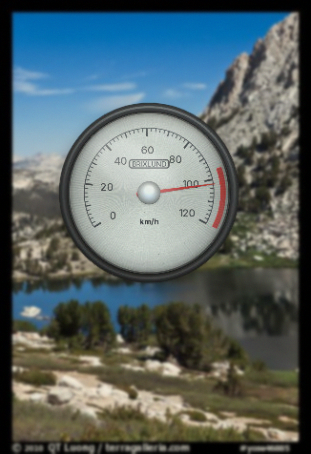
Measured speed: 102 km/h
